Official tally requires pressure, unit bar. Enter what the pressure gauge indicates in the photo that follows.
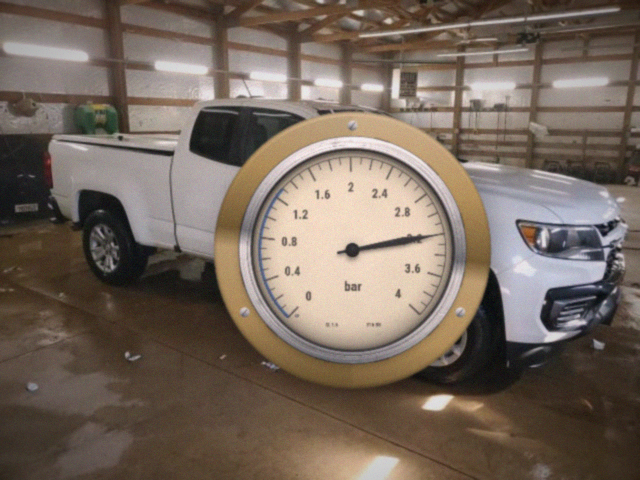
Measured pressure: 3.2 bar
